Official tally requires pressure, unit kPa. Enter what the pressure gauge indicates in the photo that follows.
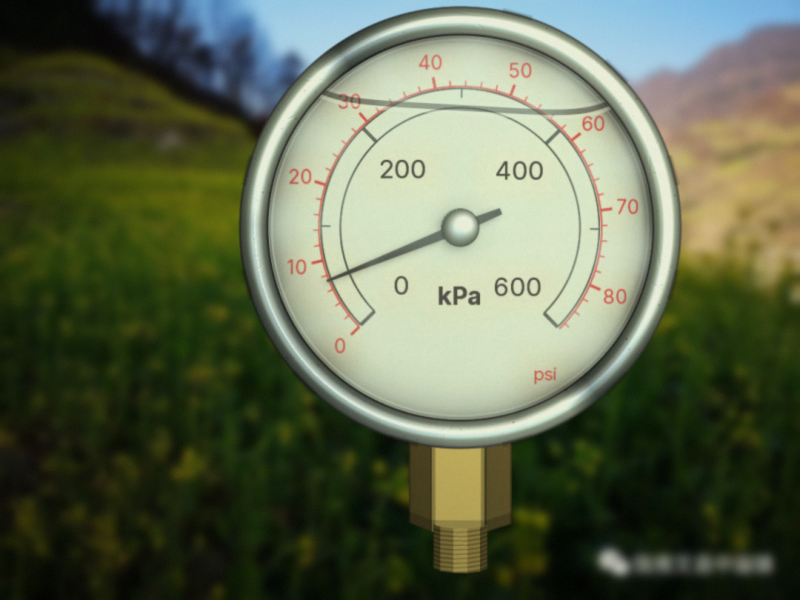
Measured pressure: 50 kPa
